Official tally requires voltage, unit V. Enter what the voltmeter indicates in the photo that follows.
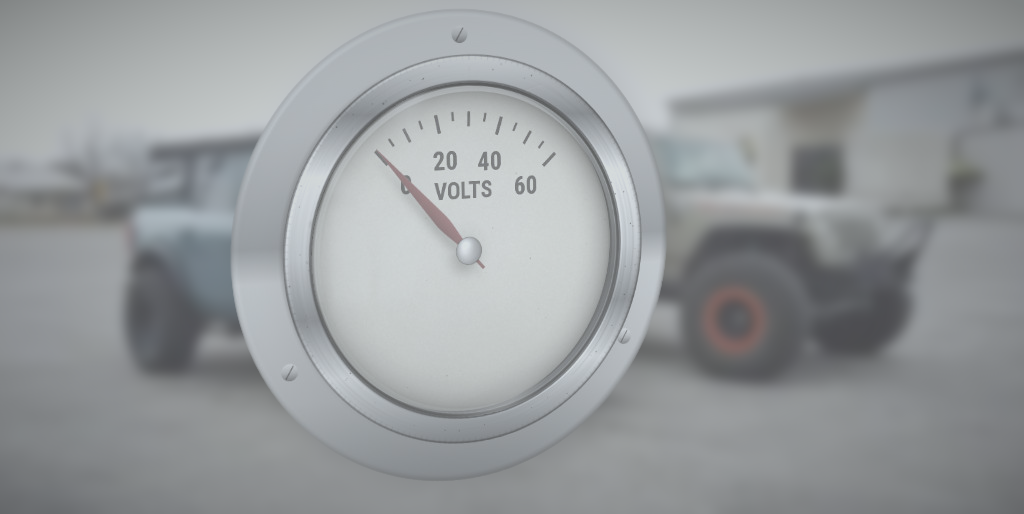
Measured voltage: 0 V
